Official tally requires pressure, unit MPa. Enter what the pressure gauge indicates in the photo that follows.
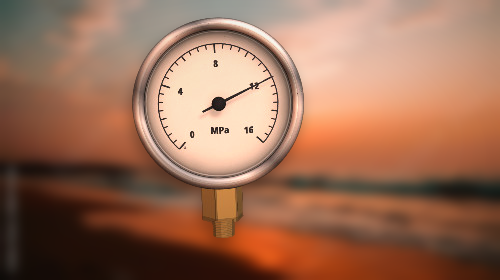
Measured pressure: 12 MPa
